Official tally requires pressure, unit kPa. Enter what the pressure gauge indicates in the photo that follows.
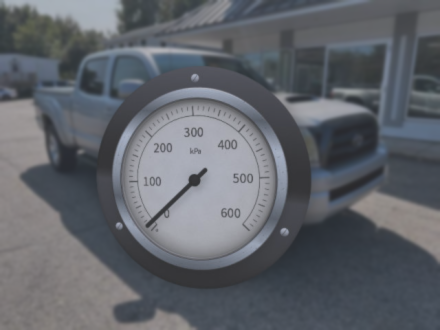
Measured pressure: 10 kPa
